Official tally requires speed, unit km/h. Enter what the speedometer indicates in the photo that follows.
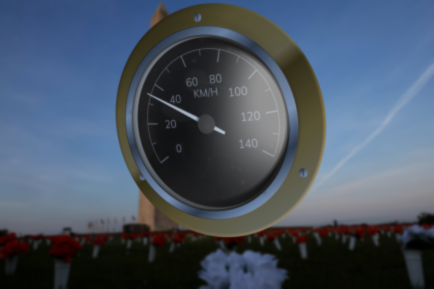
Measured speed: 35 km/h
